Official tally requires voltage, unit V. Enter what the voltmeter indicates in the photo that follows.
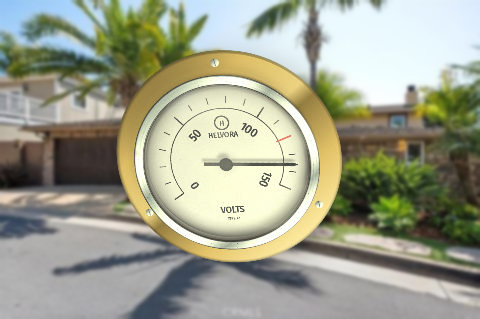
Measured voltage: 135 V
